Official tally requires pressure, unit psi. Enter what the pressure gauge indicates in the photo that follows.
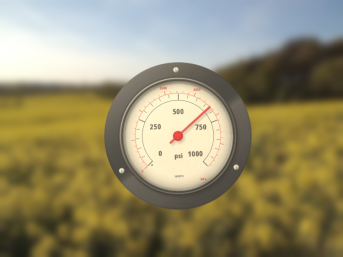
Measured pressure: 675 psi
